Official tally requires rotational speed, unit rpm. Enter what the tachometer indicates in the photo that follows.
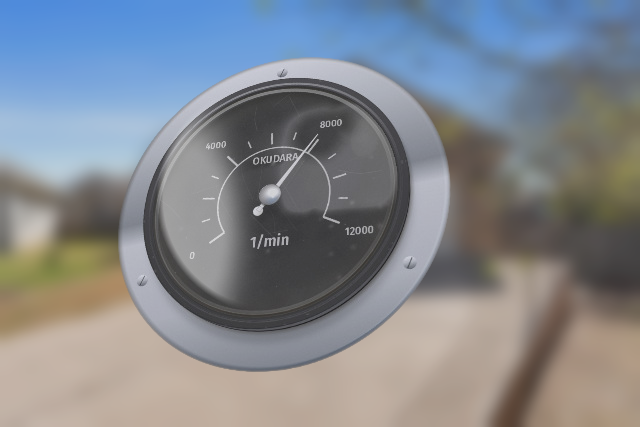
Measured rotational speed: 8000 rpm
